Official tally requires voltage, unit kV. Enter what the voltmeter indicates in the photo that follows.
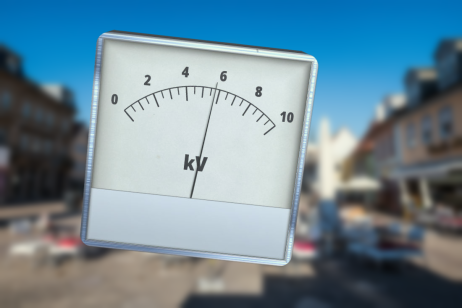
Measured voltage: 5.75 kV
